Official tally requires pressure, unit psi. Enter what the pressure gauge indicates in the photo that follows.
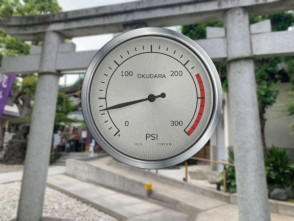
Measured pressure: 35 psi
